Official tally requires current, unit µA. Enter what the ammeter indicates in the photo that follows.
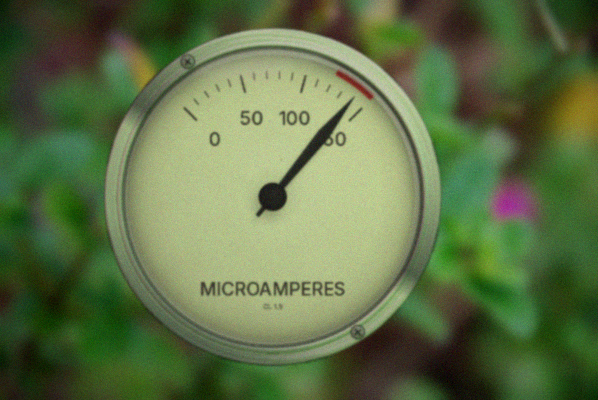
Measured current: 140 µA
